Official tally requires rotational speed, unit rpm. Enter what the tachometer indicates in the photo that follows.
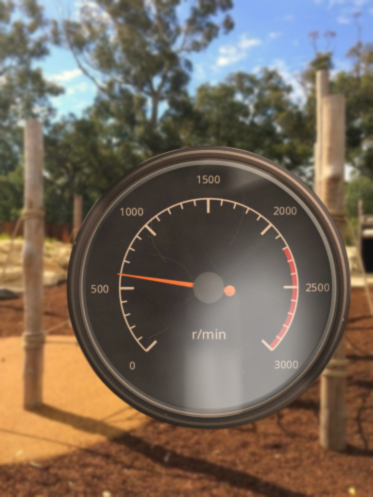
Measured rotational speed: 600 rpm
